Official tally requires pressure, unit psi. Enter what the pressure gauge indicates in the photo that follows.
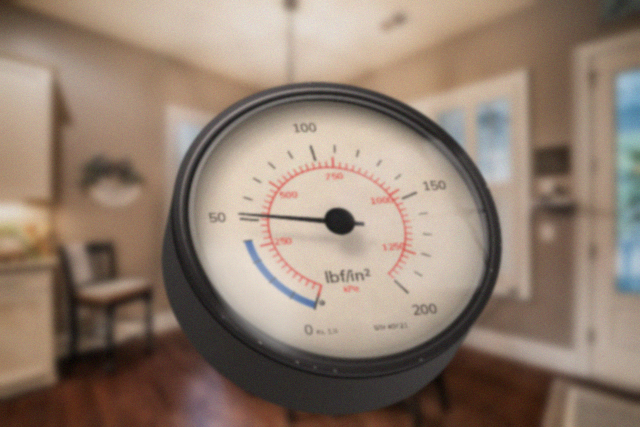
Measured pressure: 50 psi
